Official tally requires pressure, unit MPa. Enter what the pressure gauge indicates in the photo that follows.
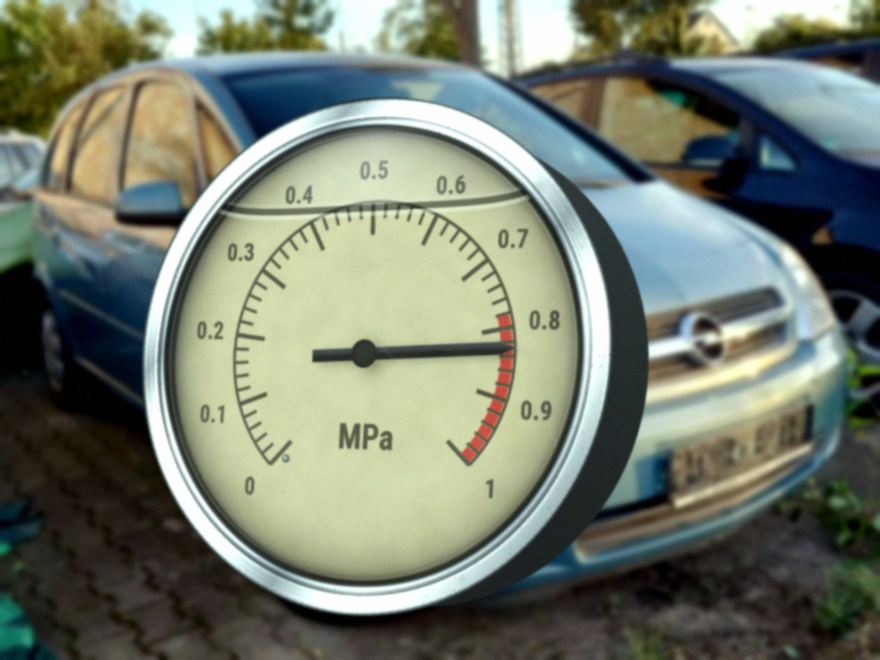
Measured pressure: 0.83 MPa
